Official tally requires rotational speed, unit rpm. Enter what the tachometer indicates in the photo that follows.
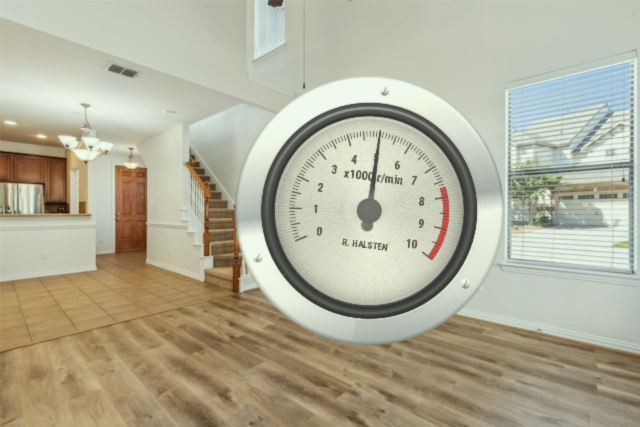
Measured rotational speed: 5000 rpm
